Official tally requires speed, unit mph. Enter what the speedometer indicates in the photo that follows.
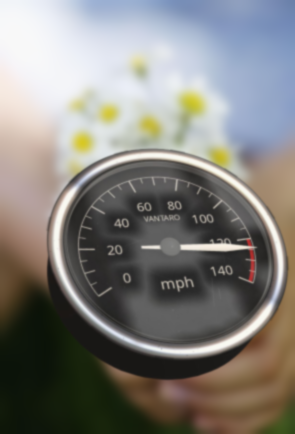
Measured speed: 125 mph
